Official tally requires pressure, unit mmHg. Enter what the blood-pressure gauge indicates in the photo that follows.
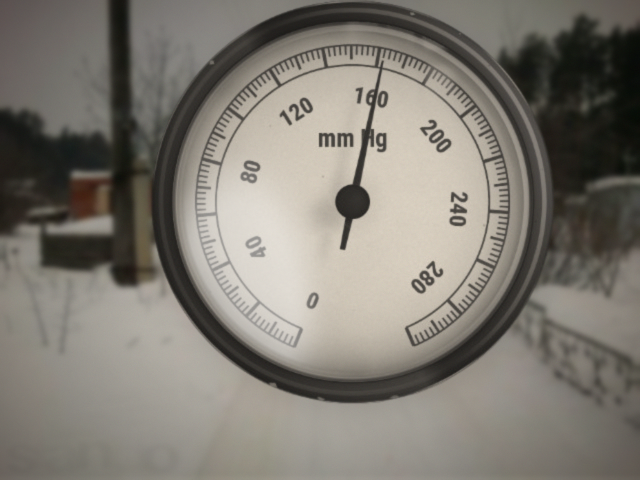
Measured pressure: 162 mmHg
